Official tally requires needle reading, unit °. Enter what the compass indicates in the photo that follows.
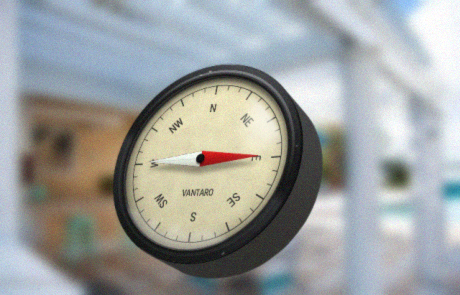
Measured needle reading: 90 °
